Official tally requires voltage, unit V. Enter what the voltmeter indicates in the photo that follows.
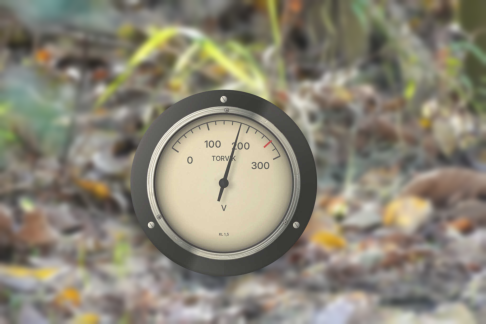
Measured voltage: 180 V
